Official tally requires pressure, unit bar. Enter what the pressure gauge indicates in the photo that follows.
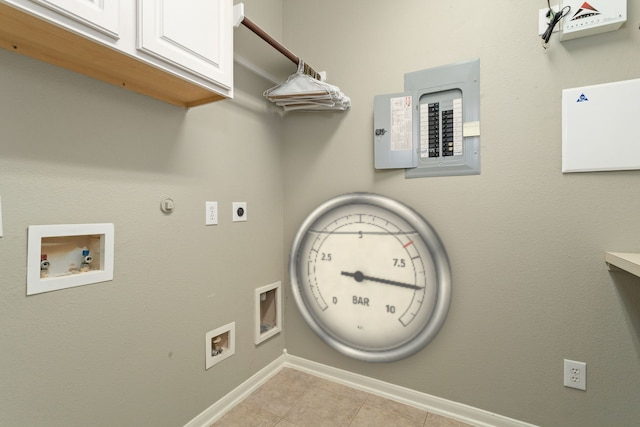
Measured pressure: 8.5 bar
